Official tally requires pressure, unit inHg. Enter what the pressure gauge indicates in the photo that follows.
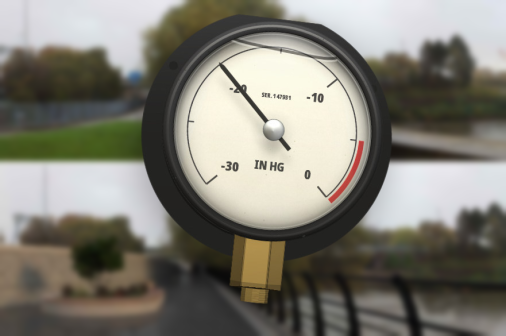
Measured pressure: -20 inHg
